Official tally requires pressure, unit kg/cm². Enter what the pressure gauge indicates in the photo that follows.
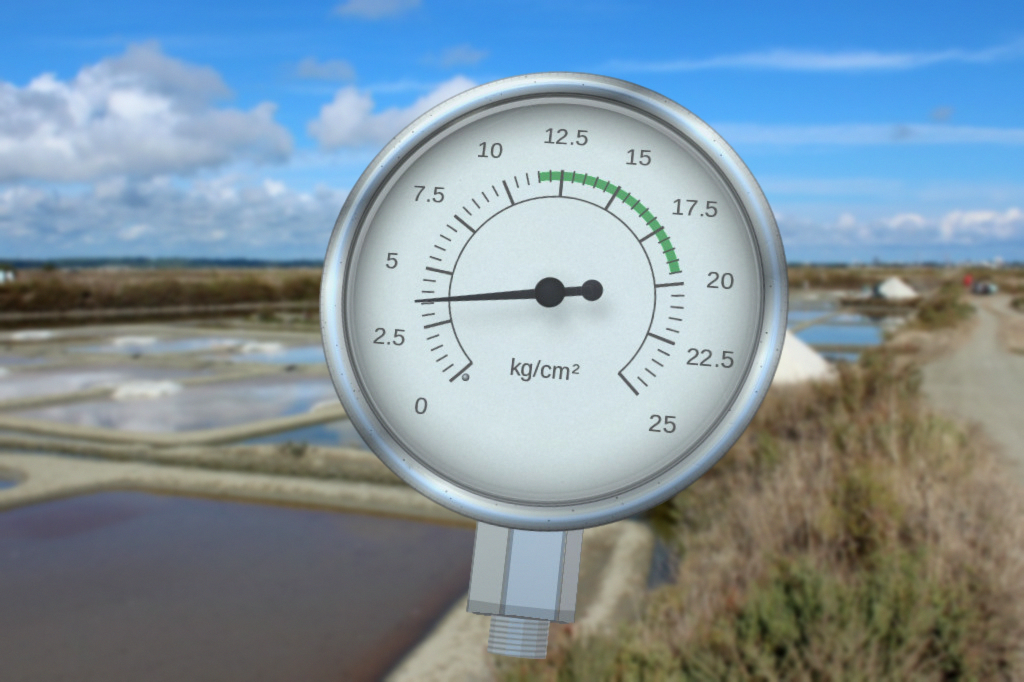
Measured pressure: 3.5 kg/cm²
